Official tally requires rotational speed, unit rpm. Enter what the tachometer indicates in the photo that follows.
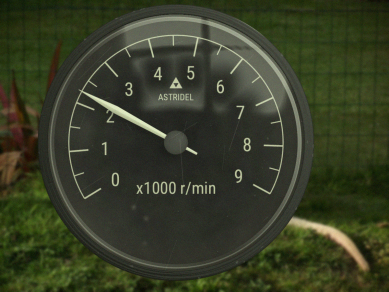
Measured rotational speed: 2250 rpm
